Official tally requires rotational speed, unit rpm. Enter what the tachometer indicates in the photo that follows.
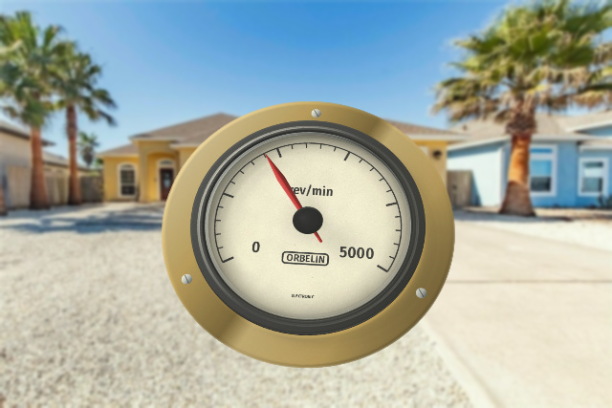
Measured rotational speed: 1800 rpm
